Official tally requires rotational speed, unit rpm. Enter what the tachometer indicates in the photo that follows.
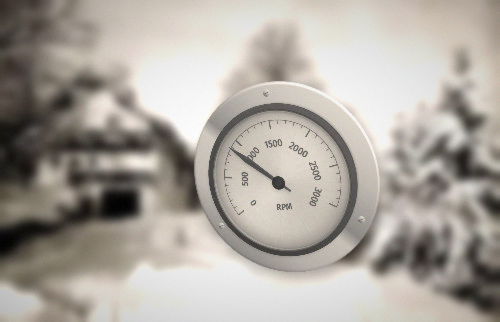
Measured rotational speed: 900 rpm
